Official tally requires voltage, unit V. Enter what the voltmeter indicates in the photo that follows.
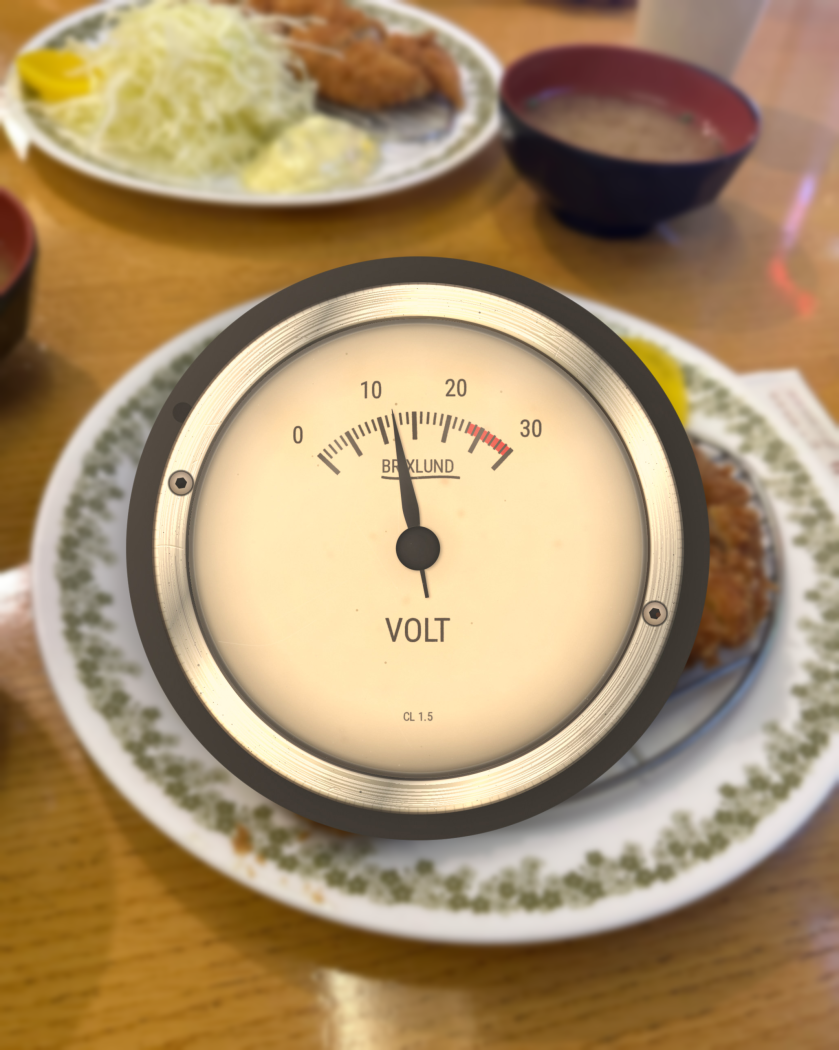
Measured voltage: 12 V
